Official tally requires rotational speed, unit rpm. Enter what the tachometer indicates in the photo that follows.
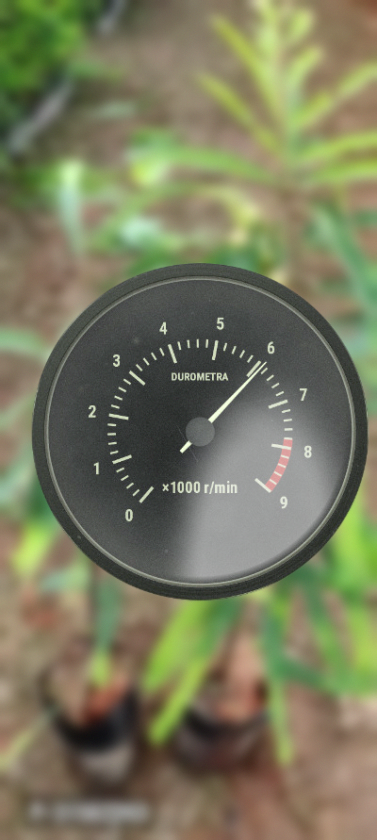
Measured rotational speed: 6100 rpm
